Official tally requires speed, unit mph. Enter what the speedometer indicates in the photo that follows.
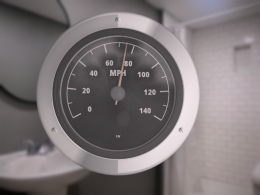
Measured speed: 75 mph
